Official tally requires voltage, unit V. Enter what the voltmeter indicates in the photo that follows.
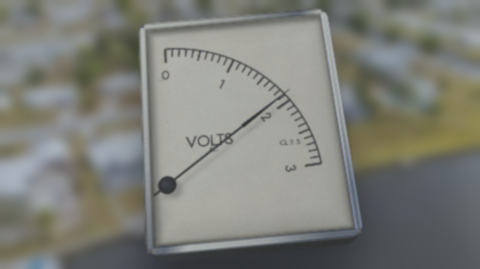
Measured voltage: 1.9 V
